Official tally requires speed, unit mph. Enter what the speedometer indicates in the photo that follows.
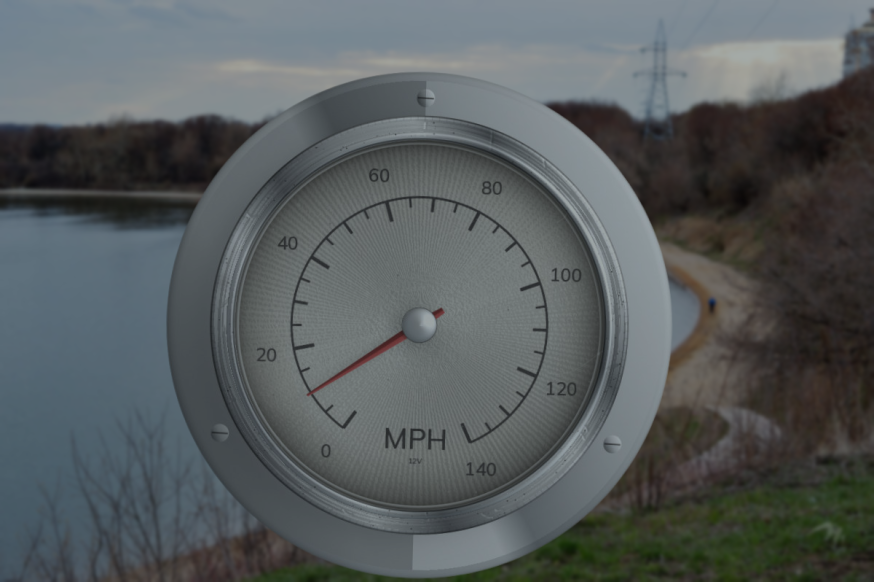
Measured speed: 10 mph
